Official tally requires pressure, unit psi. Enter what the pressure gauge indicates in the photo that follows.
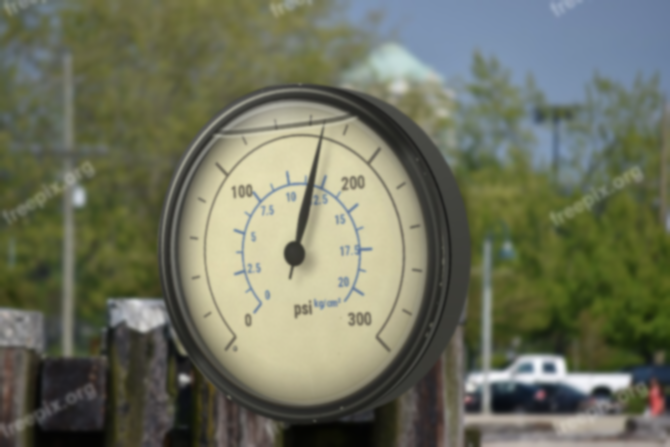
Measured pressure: 170 psi
